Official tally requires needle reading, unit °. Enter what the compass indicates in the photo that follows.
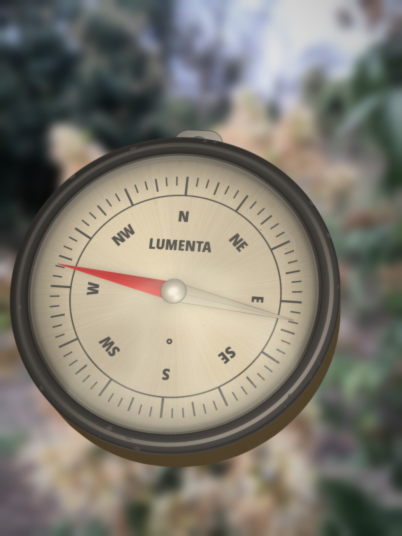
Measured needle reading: 280 °
